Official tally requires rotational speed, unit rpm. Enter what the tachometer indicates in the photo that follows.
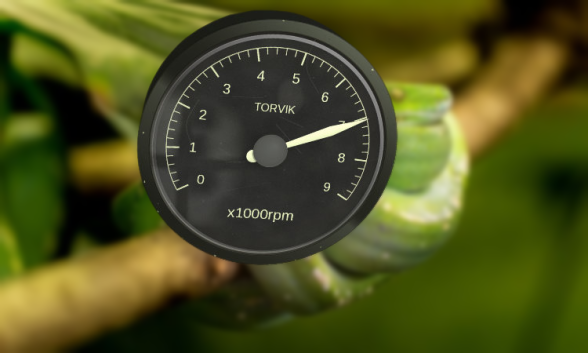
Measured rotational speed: 7000 rpm
